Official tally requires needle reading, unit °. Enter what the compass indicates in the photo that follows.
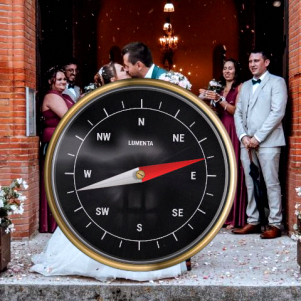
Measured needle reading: 75 °
